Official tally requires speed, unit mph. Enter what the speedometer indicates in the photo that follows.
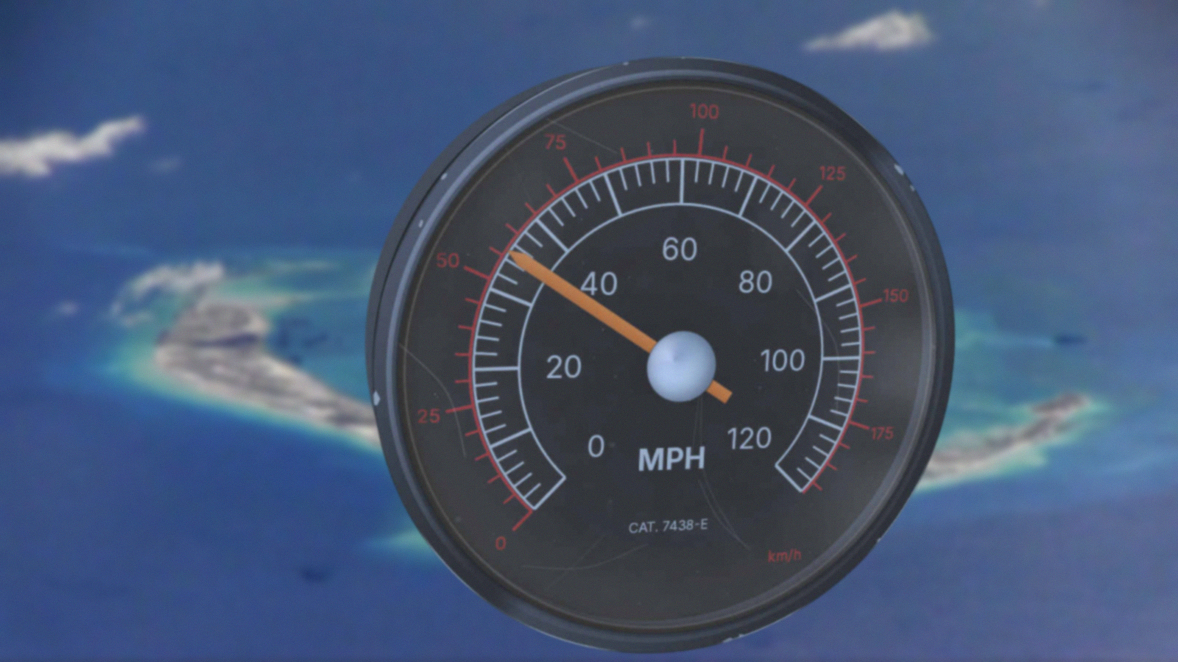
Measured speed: 35 mph
